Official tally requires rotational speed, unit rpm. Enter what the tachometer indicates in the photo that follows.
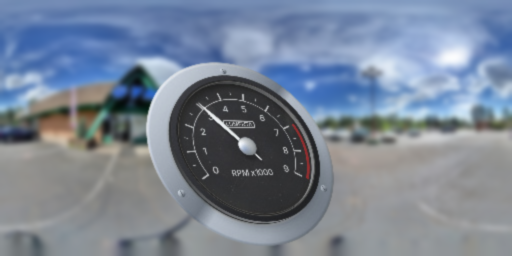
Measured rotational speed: 3000 rpm
